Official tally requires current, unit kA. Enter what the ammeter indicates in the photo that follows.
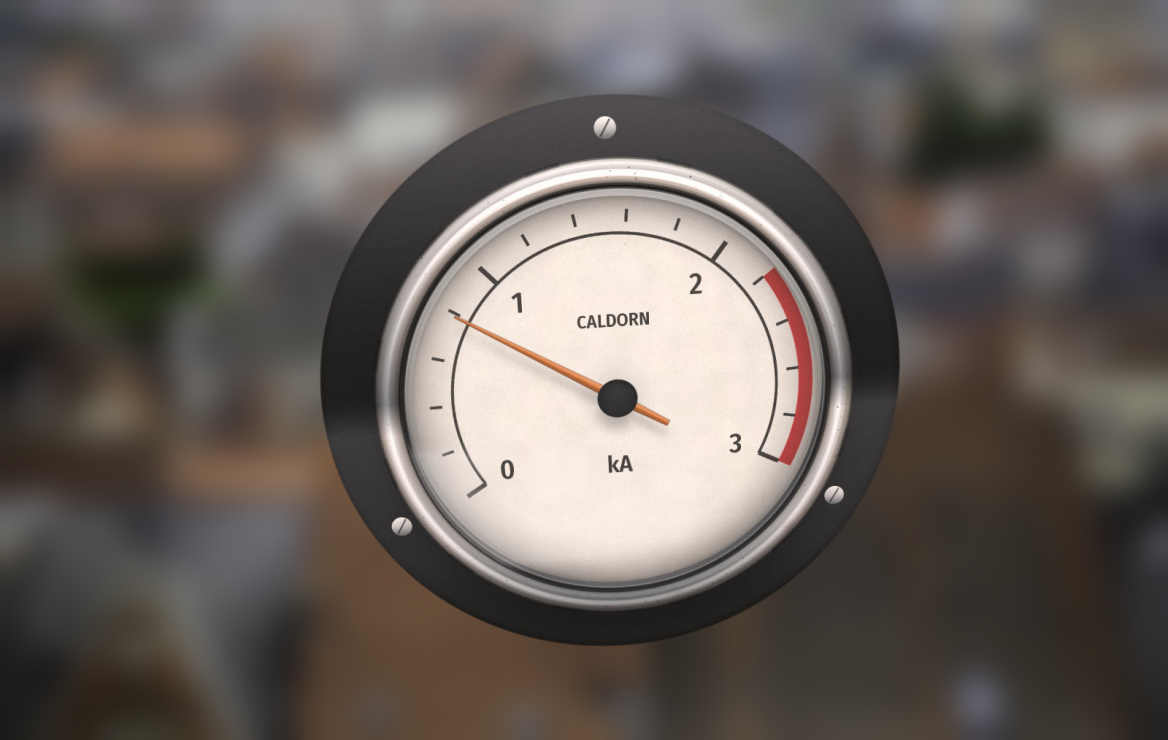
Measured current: 0.8 kA
